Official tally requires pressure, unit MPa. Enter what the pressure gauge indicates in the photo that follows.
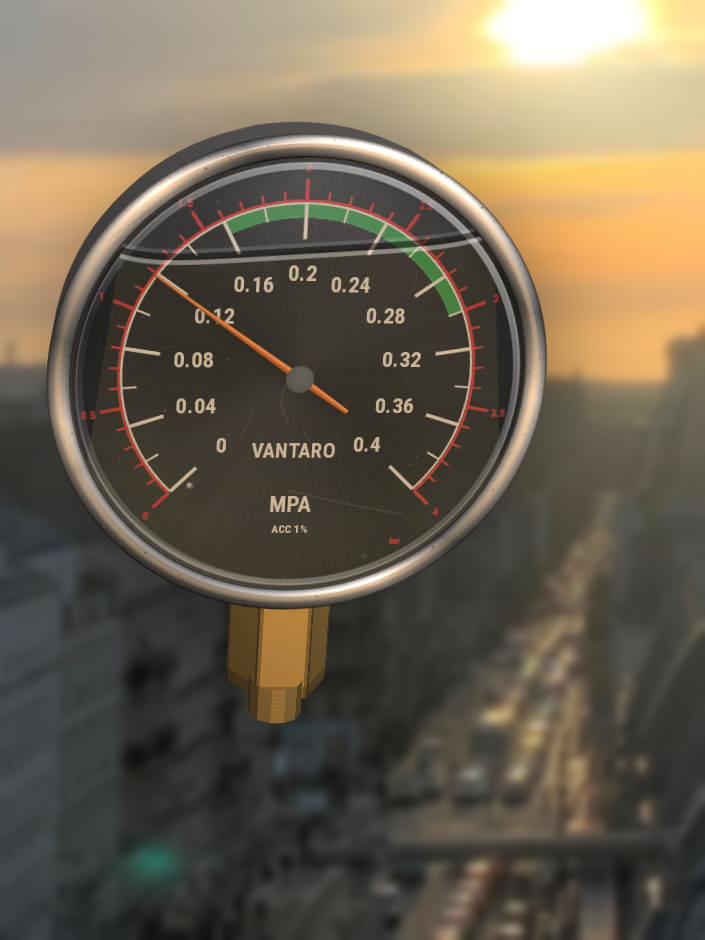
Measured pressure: 0.12 MPa
